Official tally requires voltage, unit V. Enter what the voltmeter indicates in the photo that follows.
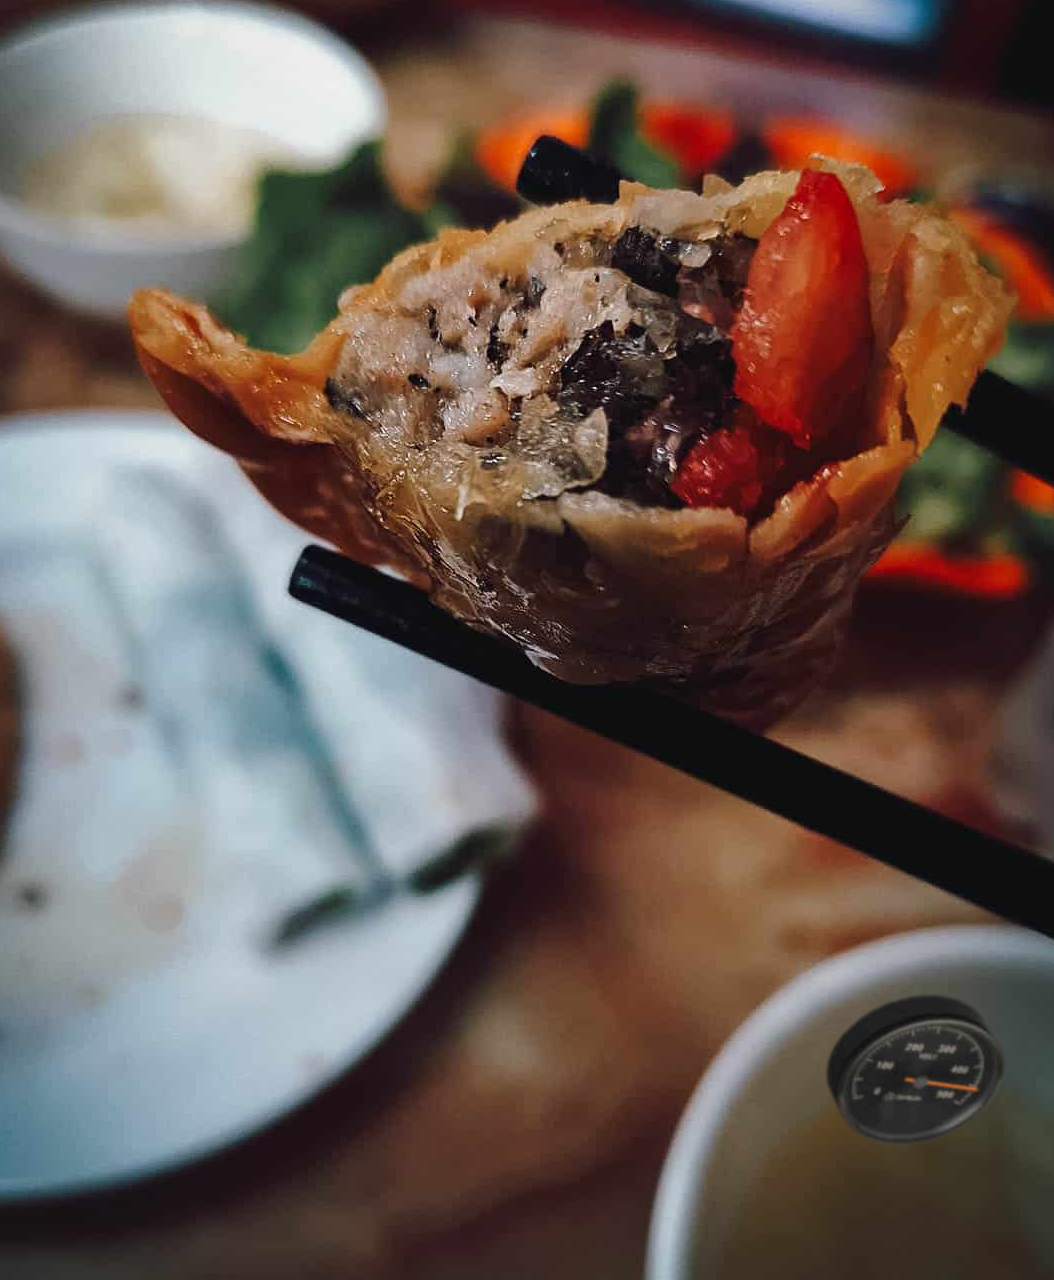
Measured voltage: 450 V
